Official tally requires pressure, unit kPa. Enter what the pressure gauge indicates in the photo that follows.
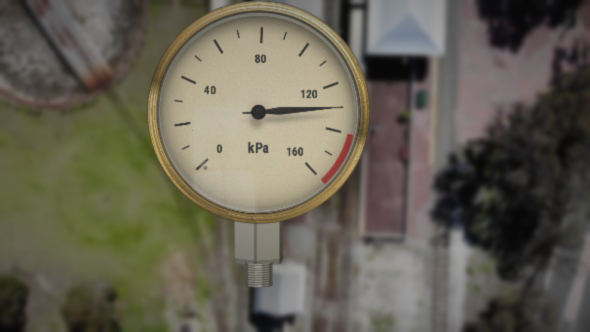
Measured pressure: 130 kPa
